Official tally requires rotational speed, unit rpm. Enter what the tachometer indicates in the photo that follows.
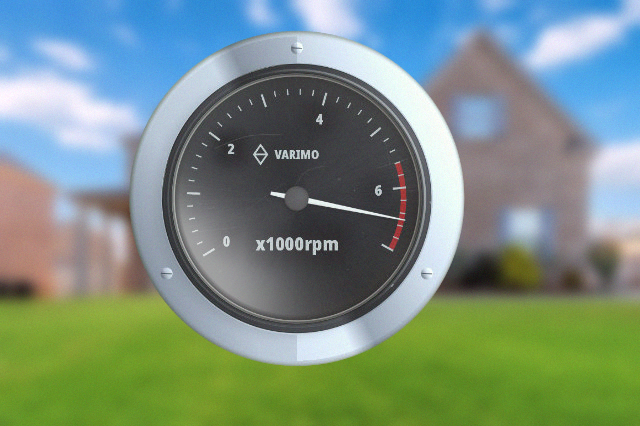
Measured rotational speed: 6500 rpm
